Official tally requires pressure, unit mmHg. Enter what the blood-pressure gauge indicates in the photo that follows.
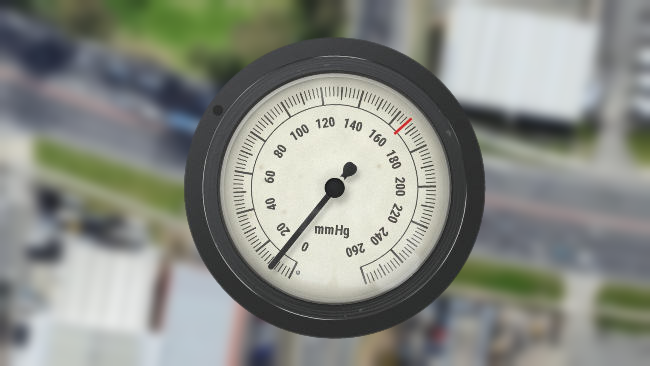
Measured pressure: 10 mmHg
